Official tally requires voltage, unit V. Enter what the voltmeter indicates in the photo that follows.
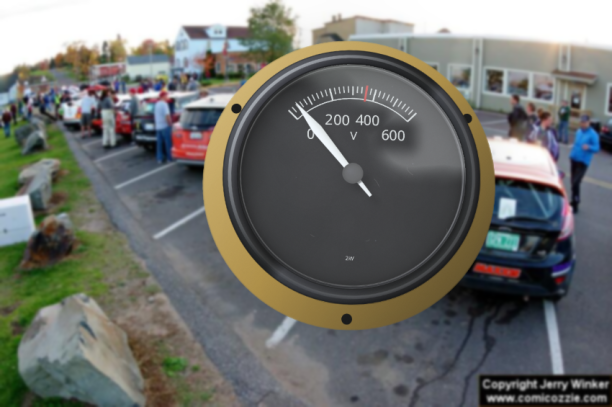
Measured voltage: 40 V
